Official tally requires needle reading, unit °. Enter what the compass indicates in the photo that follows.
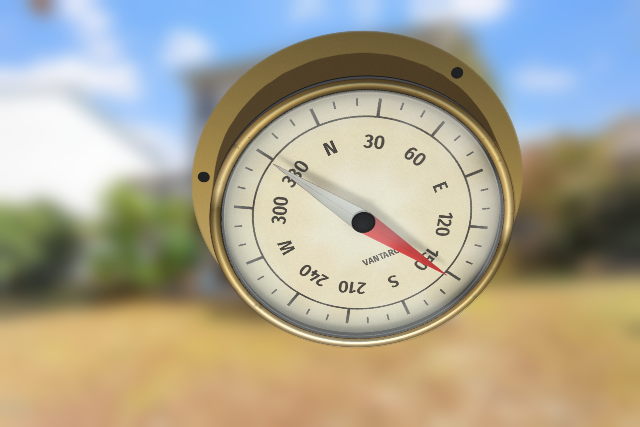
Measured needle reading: 150 °
